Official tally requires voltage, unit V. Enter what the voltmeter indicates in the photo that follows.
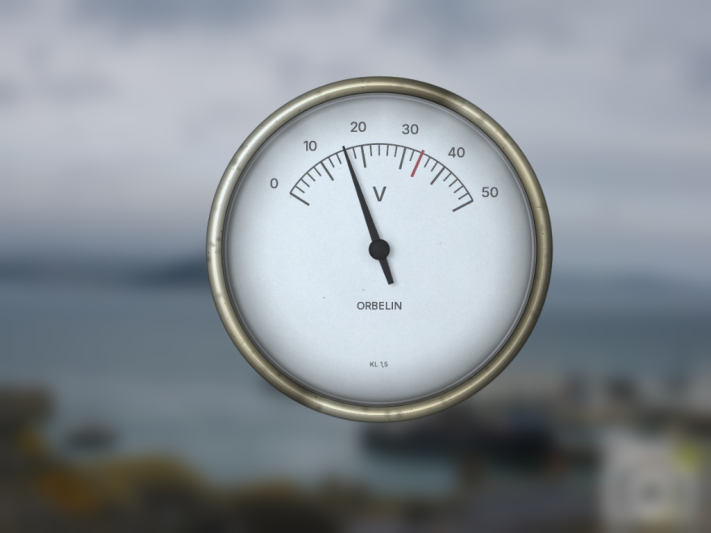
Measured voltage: 16 V
